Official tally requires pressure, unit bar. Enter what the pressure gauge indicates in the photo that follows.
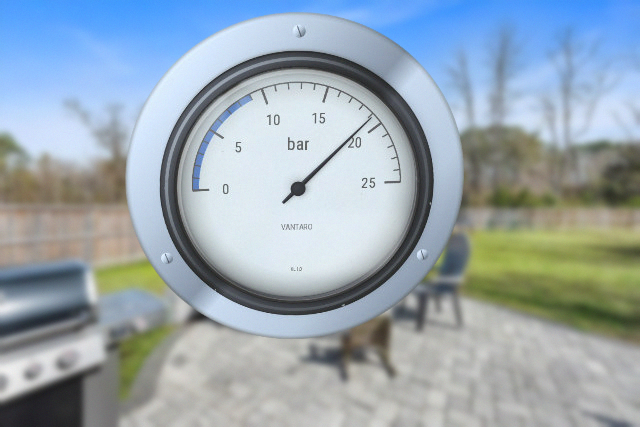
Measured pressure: 19 bar
